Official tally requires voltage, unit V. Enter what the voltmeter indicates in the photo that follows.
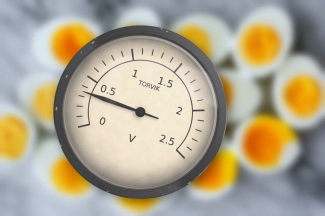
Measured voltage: 0.35 V
